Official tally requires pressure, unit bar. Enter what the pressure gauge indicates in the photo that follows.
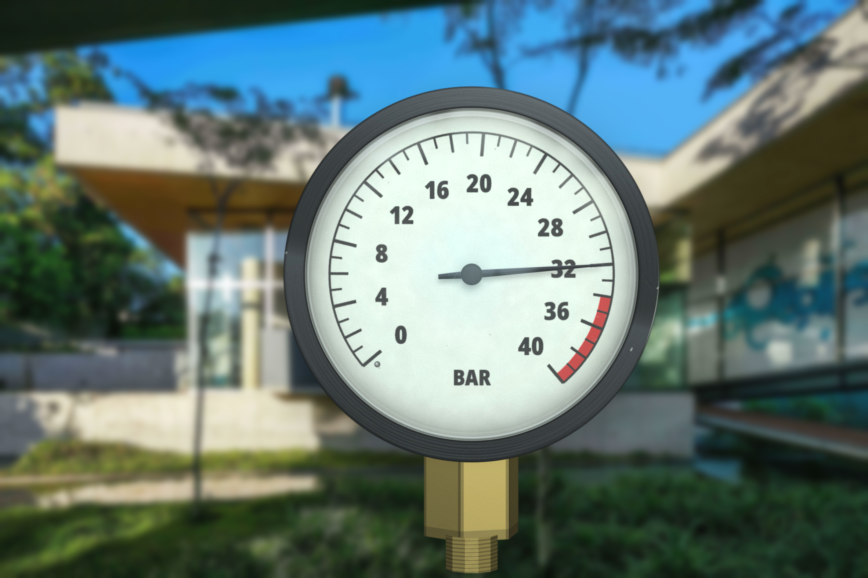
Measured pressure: 32 bar
